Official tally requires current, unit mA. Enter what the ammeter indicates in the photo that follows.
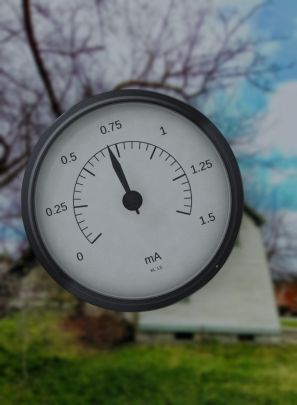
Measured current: 0.7 mA
